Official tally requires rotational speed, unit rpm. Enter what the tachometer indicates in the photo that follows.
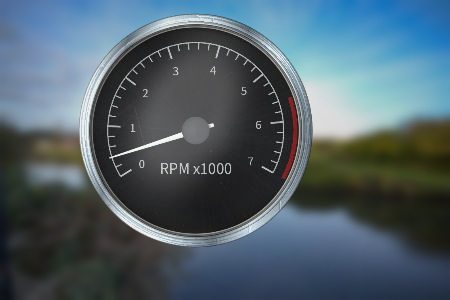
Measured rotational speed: 400 rpm
